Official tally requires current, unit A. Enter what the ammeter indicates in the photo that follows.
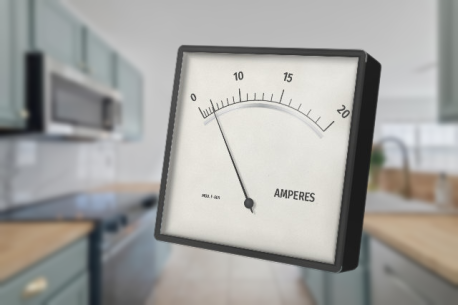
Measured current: 5 A
